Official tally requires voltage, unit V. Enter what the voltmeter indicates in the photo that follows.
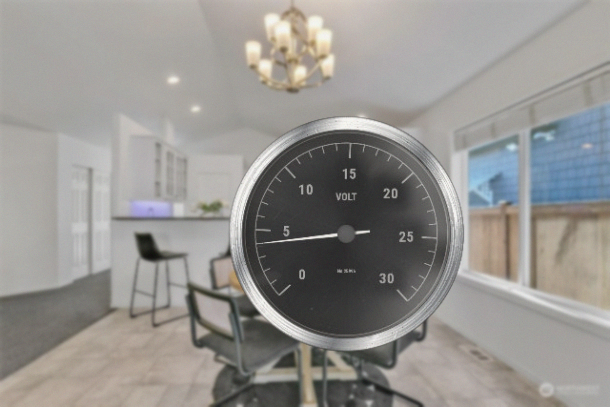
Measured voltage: 4 V
